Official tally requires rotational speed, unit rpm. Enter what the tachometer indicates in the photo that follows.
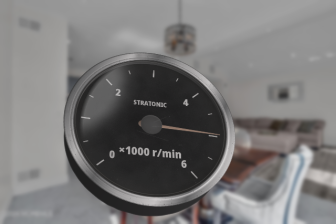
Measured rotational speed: 5000 rpm
